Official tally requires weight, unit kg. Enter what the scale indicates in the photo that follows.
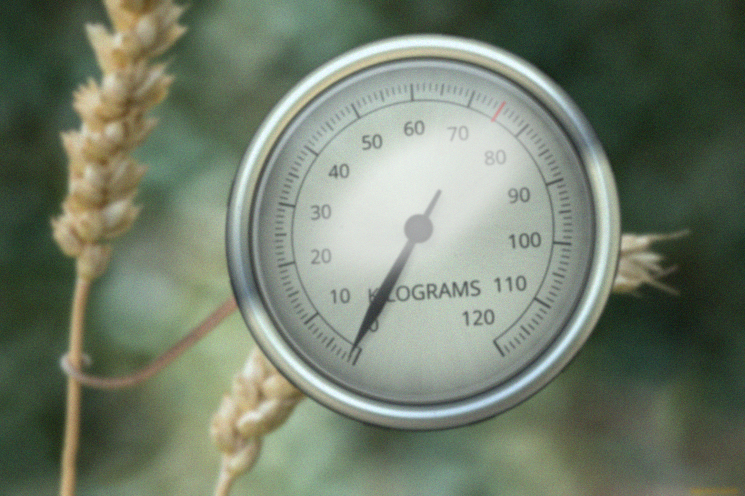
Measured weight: 1 kg
